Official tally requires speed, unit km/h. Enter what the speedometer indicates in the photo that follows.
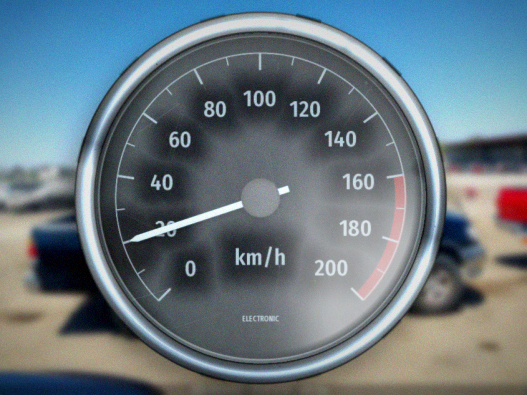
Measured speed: 20 km/h
